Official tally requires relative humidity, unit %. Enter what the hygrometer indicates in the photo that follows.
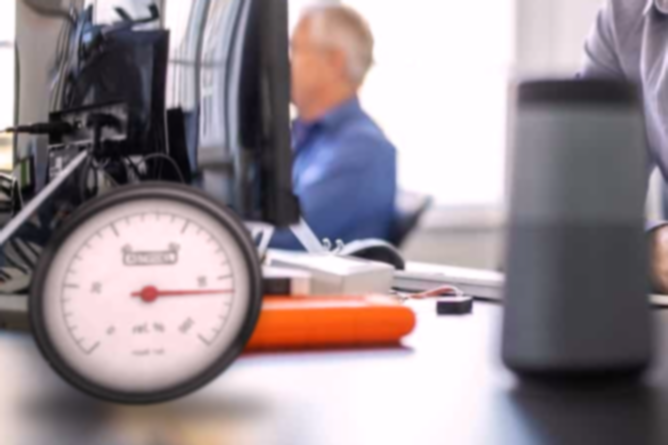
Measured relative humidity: 84 %
